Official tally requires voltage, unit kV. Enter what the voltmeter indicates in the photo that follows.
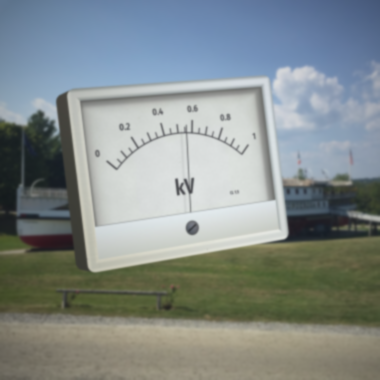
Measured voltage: 0.55 kV
